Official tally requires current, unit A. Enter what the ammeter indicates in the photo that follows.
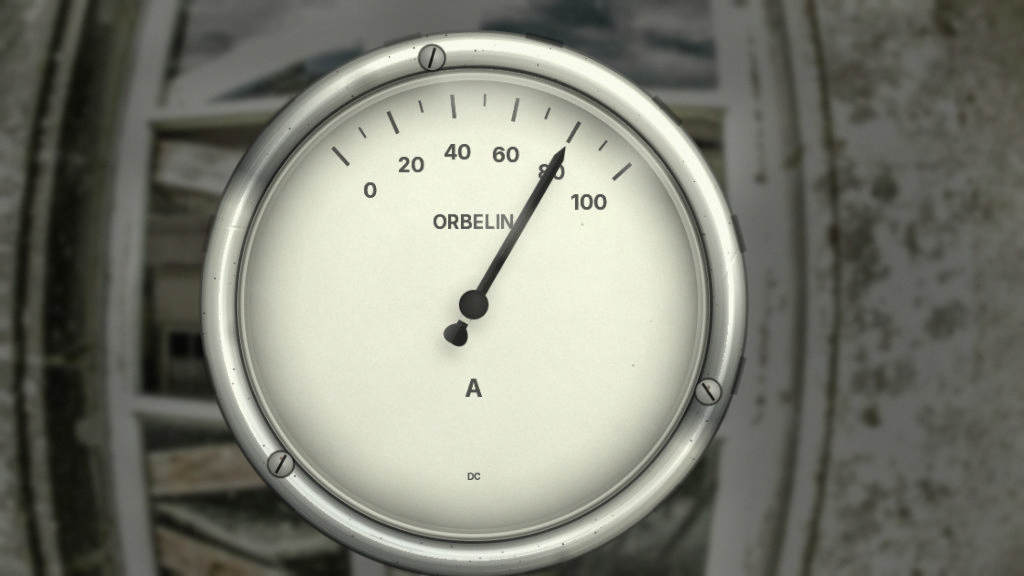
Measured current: 80 A
